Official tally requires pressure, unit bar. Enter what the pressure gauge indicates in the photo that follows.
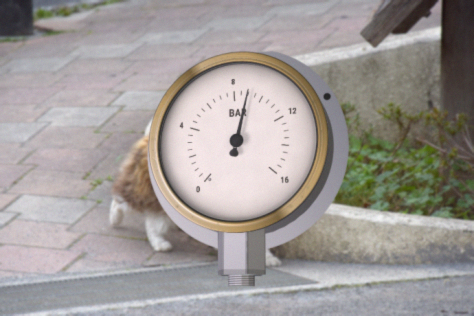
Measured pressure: 9 bar
